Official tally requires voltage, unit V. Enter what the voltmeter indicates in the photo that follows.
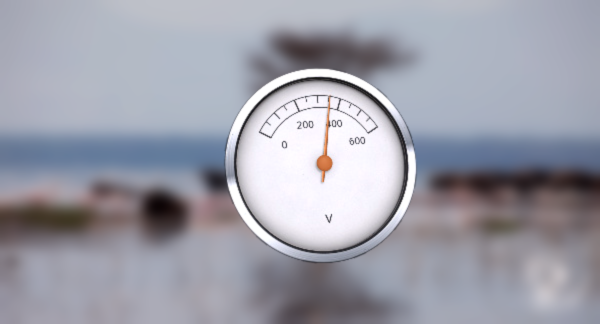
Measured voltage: 350 V
